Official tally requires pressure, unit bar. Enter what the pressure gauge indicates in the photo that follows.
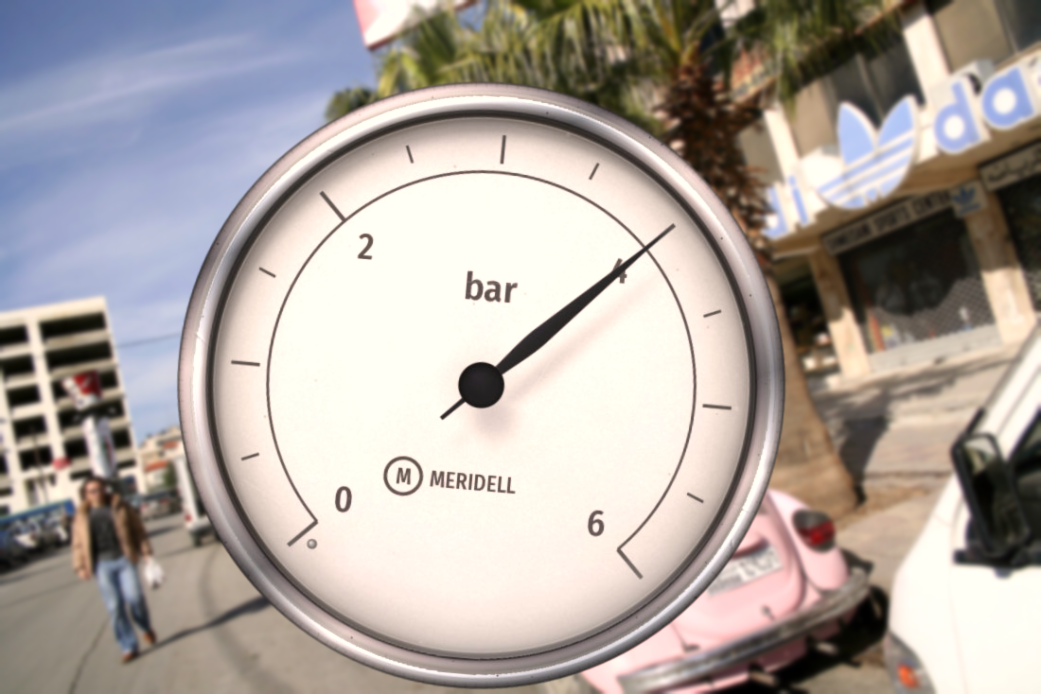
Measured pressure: 4 bar
